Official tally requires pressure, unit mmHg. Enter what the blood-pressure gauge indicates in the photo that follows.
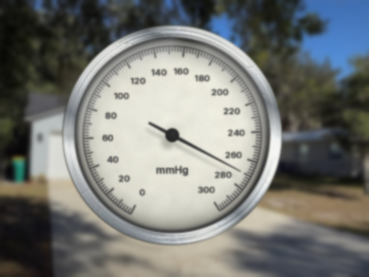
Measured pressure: 270 mmHg
